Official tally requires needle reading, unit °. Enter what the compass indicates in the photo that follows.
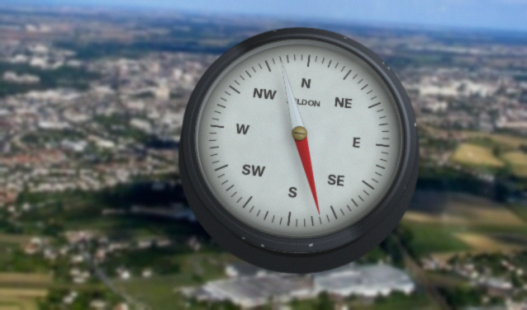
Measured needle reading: 160 °
